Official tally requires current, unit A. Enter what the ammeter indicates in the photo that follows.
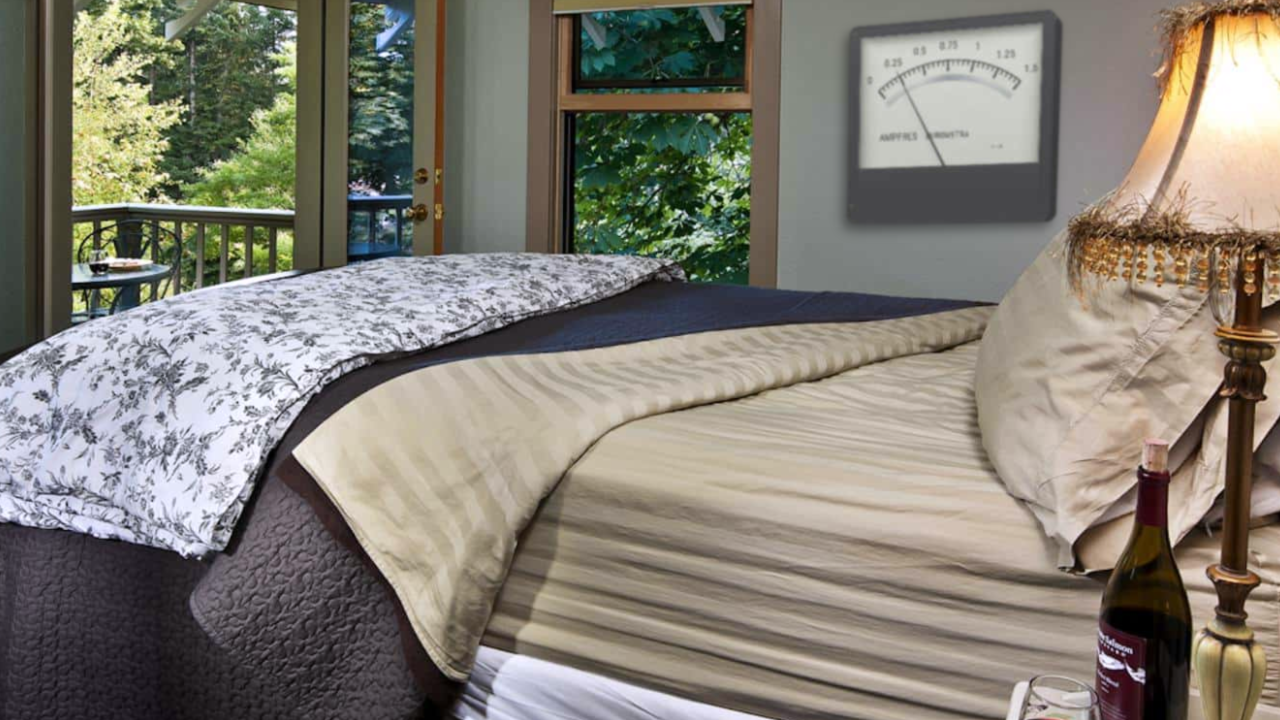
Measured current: 0.25 A
